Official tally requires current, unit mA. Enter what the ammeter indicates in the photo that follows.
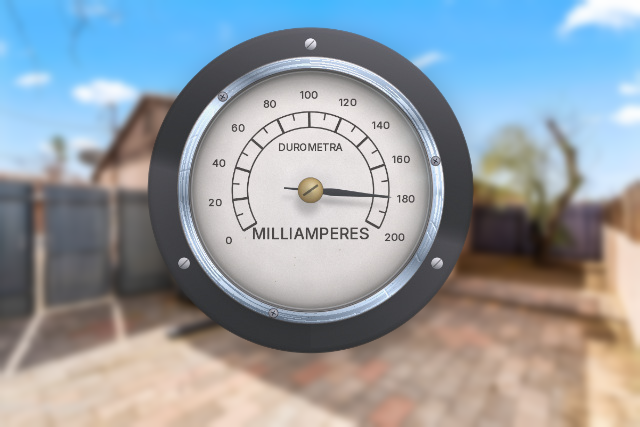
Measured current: 180 mA
